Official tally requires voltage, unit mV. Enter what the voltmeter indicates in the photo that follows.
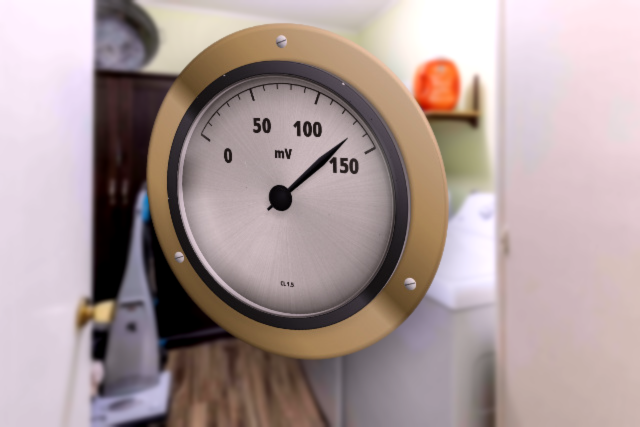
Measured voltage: 135 mV
